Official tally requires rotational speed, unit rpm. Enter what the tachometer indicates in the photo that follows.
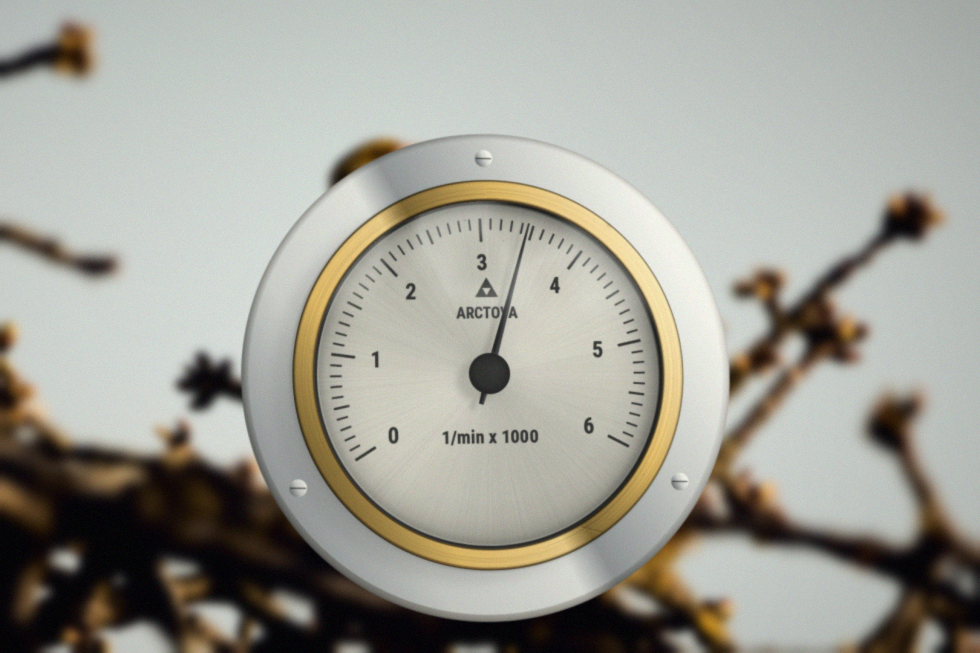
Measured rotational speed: 3450 rpm
